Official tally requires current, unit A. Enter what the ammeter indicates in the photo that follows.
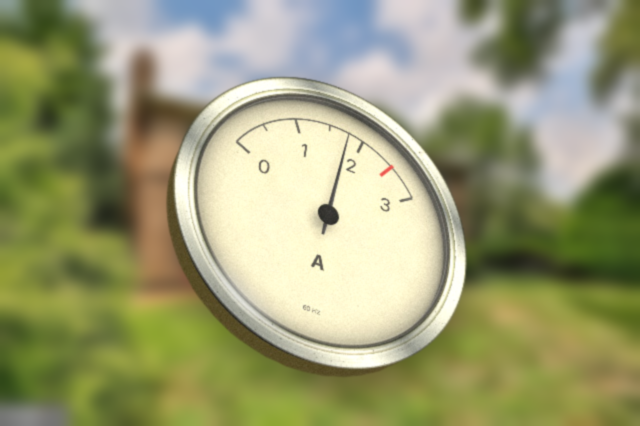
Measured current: 1.75 A
